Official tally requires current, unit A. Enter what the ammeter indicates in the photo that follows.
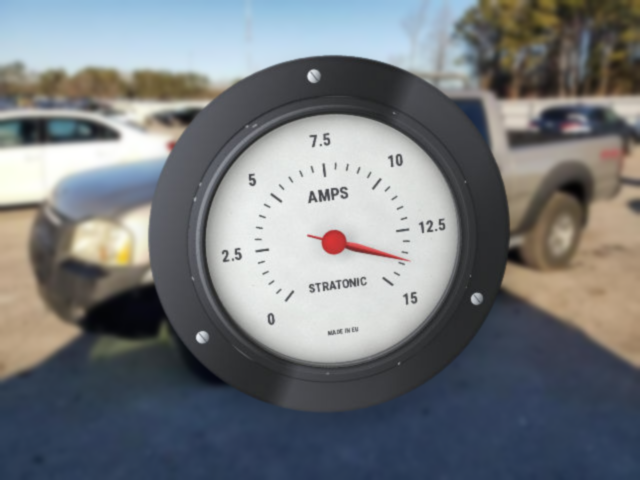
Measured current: 13.75 A
